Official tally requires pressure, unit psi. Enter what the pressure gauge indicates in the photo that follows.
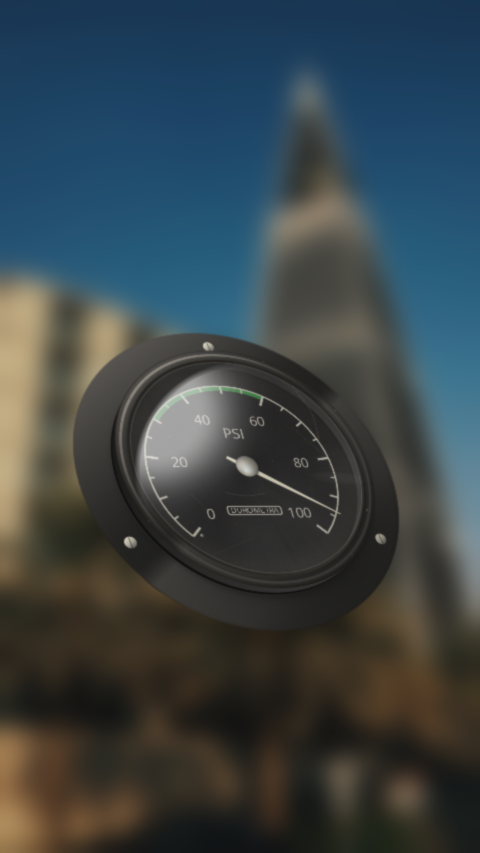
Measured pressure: 95 psi
